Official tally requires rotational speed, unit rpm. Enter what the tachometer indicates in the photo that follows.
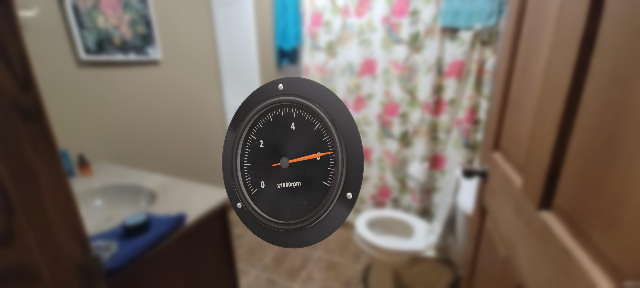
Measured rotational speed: 6000 rpm
